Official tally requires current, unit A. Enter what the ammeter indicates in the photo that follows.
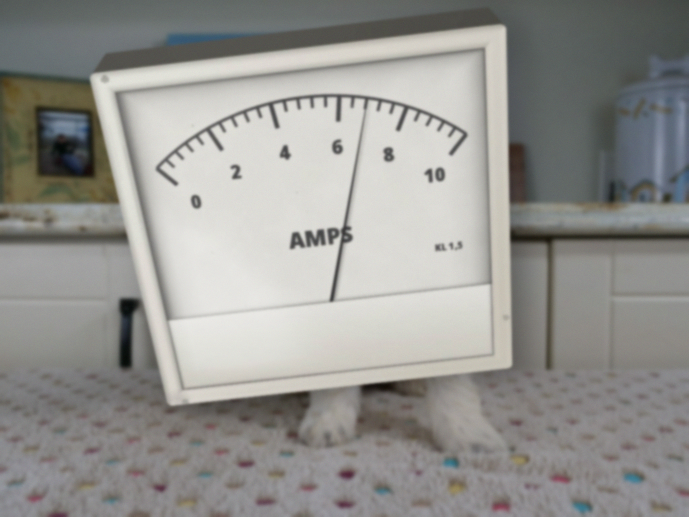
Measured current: 6.8 A
